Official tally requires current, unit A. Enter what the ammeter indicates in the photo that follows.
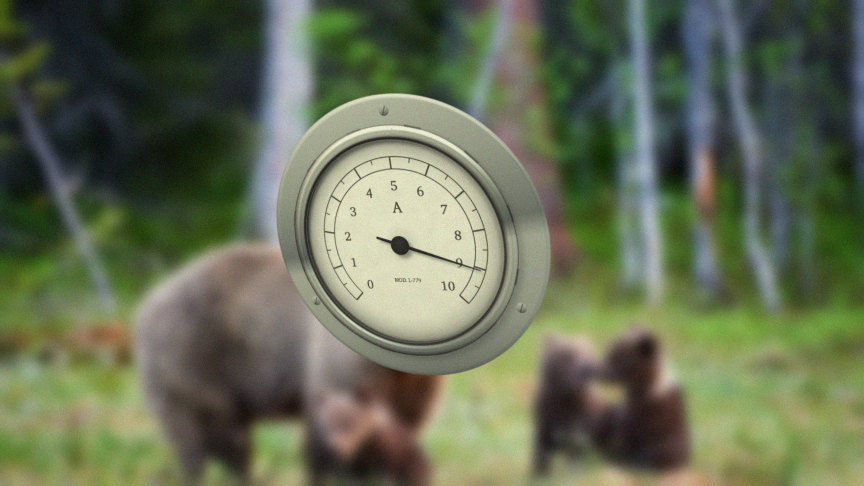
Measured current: 9 A
